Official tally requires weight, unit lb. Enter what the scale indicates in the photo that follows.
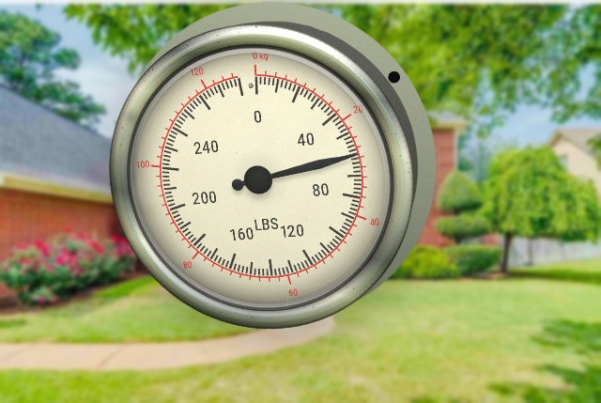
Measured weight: 60 lb
